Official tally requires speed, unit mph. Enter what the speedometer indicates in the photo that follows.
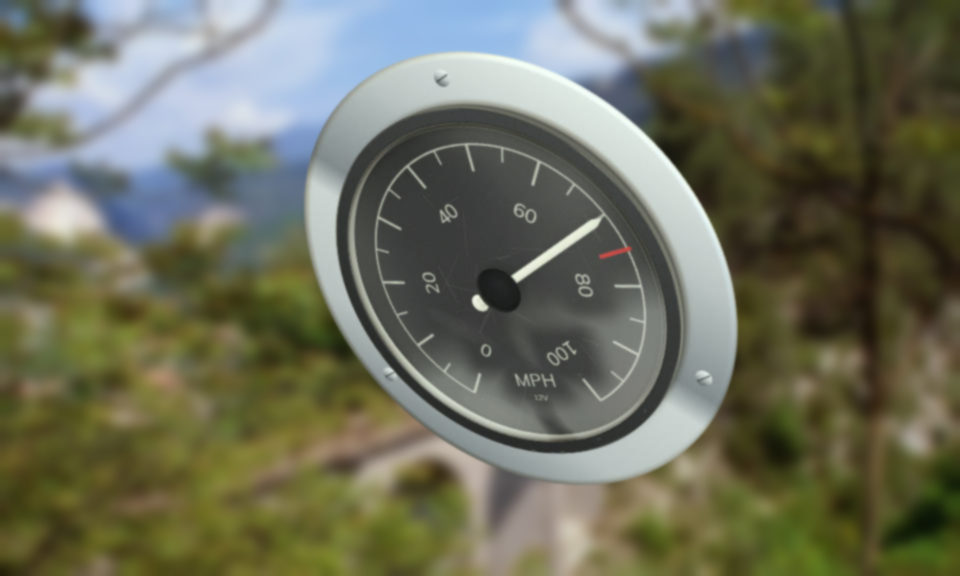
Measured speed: 70 mph
